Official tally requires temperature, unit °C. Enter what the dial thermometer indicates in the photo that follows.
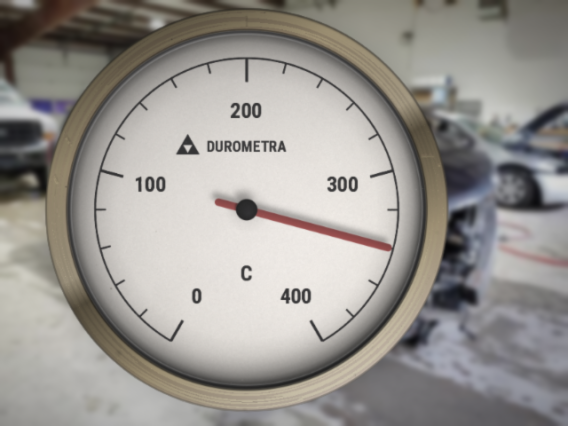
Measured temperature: 340 °C
